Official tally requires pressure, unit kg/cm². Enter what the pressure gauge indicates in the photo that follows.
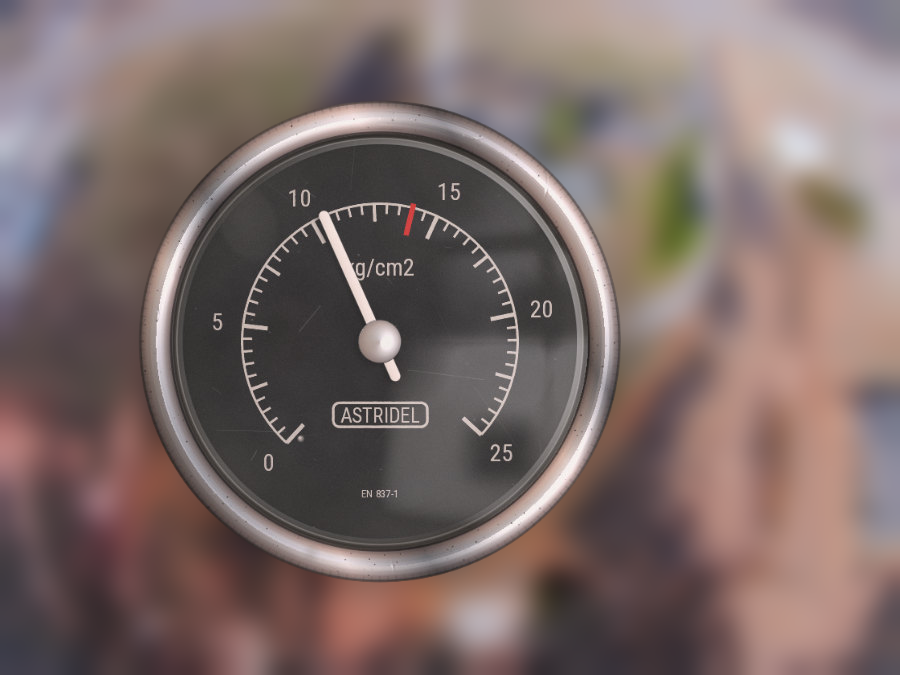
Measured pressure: 10.5 kg/cm²
